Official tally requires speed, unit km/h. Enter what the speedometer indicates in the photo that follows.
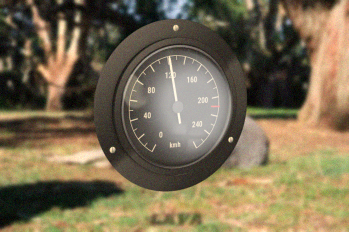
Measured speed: 120 km/h
